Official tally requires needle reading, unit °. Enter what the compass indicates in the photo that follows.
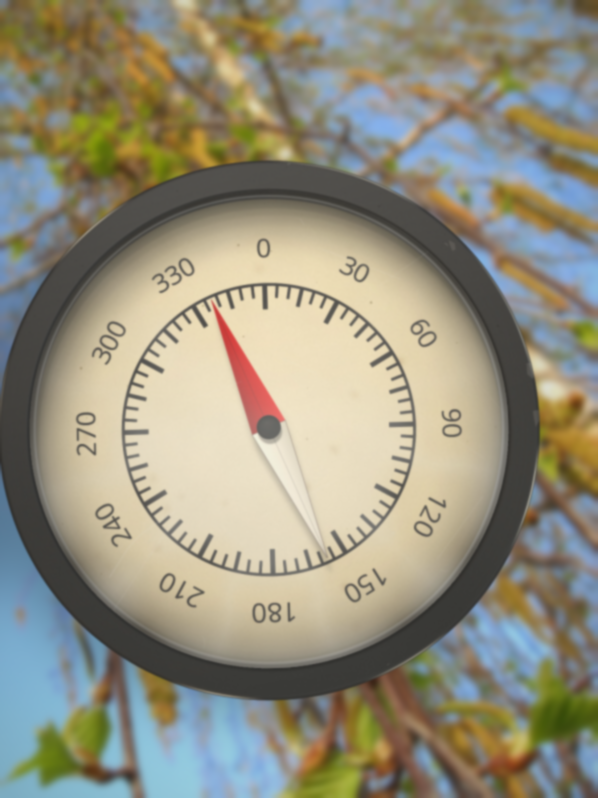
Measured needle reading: 337.5 °
